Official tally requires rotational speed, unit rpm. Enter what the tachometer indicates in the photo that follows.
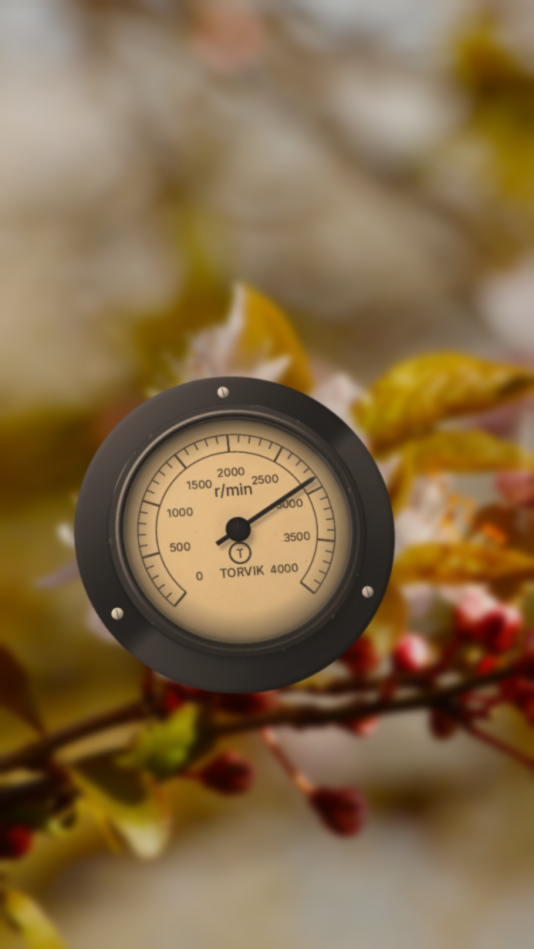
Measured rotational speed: 2900 rpm
